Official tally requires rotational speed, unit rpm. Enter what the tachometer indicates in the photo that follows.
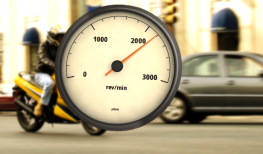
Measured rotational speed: 2200 rpm
